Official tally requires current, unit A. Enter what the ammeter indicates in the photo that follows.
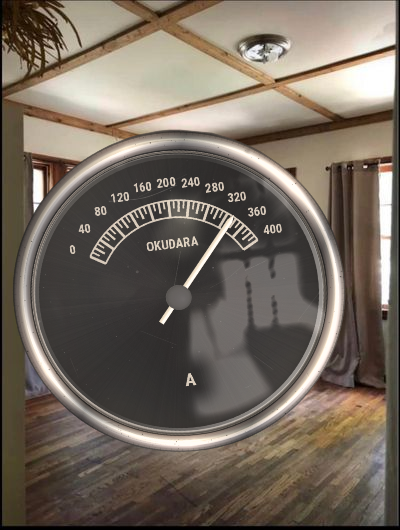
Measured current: 330 A
